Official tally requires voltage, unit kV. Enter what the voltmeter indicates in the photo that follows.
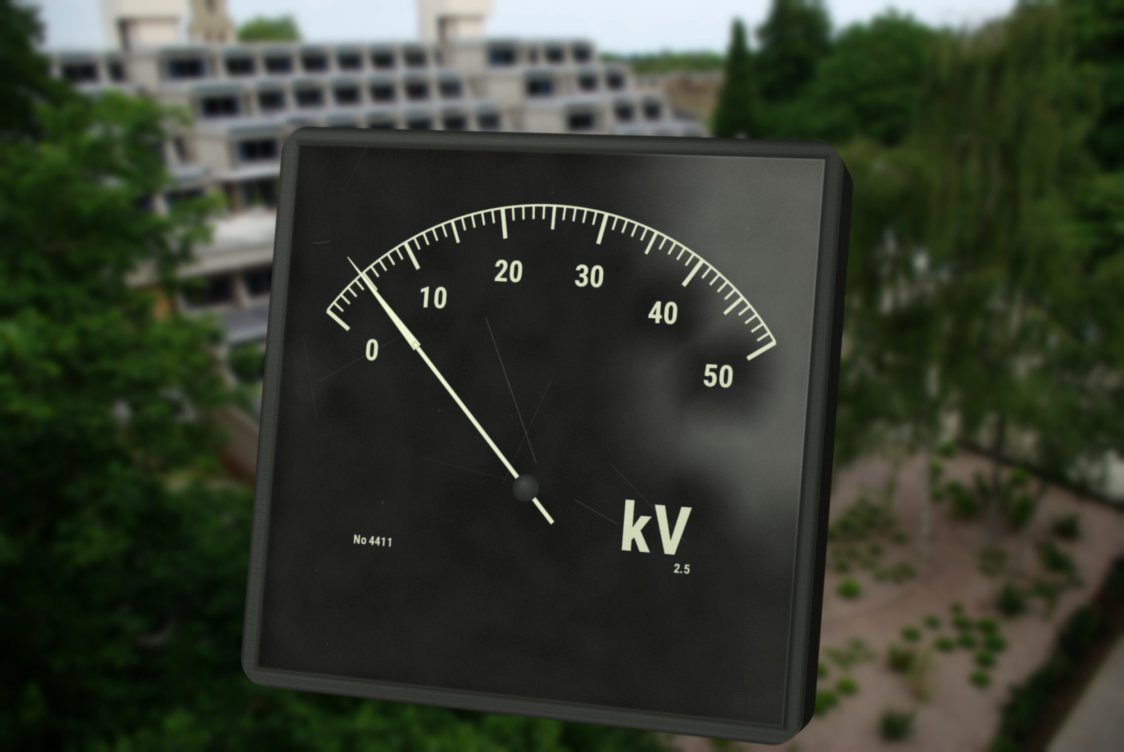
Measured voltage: 5 kV
